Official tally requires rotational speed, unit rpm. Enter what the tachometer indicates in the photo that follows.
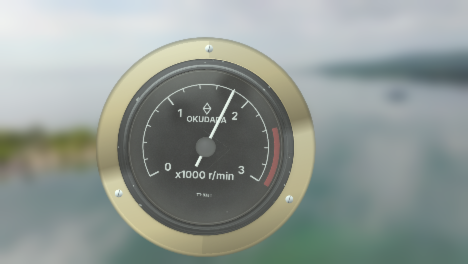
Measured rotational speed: 1800 rpm
